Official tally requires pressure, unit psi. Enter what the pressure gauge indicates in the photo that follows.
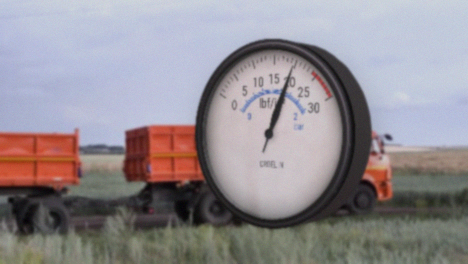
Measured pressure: 20 psi
